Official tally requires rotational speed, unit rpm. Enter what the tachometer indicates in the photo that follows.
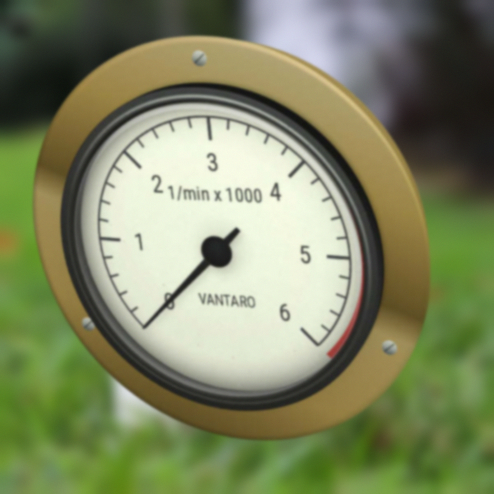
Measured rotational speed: 0 rpm
